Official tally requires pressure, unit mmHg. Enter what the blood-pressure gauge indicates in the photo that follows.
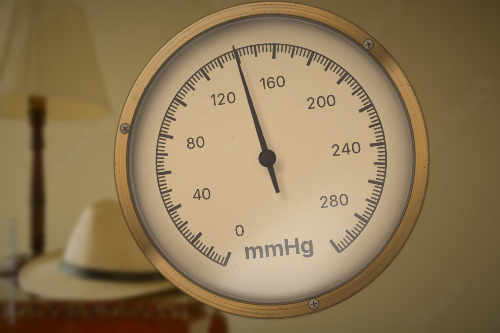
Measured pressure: 140 mmHg
